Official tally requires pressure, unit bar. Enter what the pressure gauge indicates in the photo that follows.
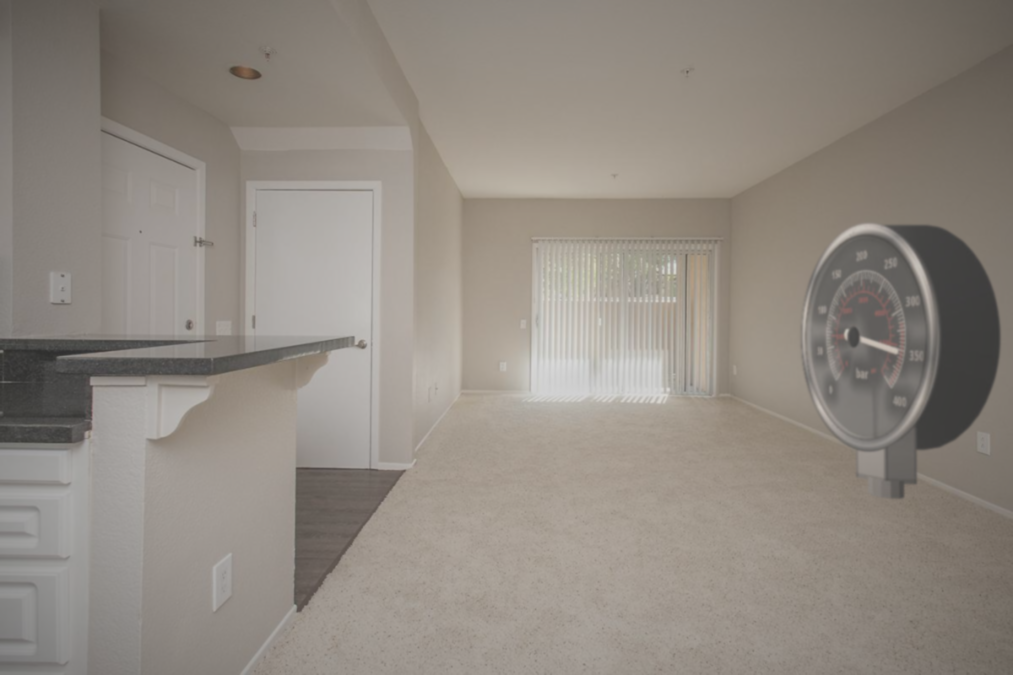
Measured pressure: 350 bar
